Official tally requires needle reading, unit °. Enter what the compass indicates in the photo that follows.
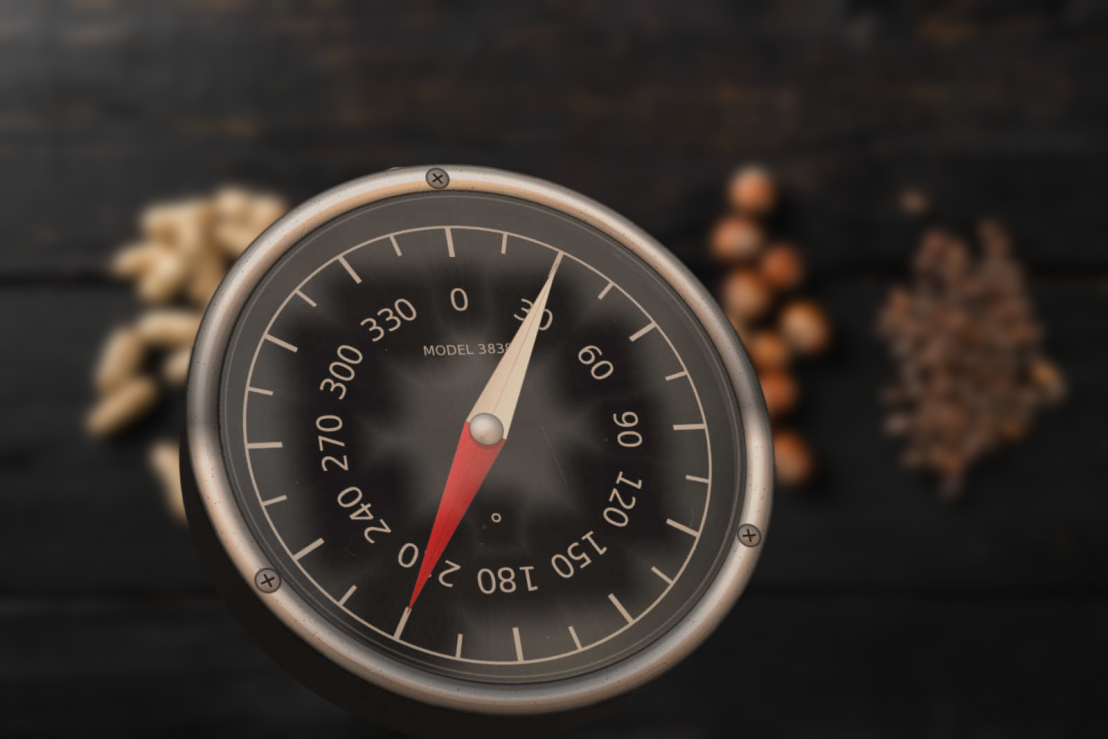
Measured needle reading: 210 °
